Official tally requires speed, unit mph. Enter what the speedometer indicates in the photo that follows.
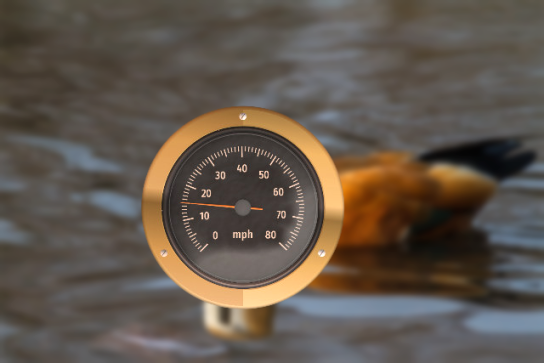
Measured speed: 15 mph
